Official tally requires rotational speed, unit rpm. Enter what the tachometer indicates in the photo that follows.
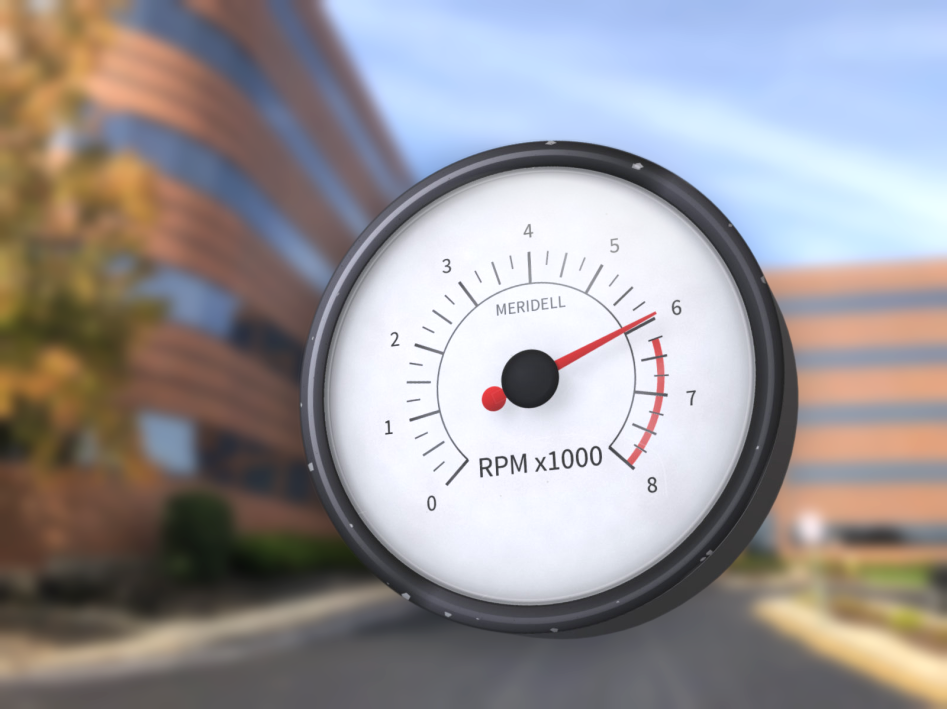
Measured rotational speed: 6000 rpm
